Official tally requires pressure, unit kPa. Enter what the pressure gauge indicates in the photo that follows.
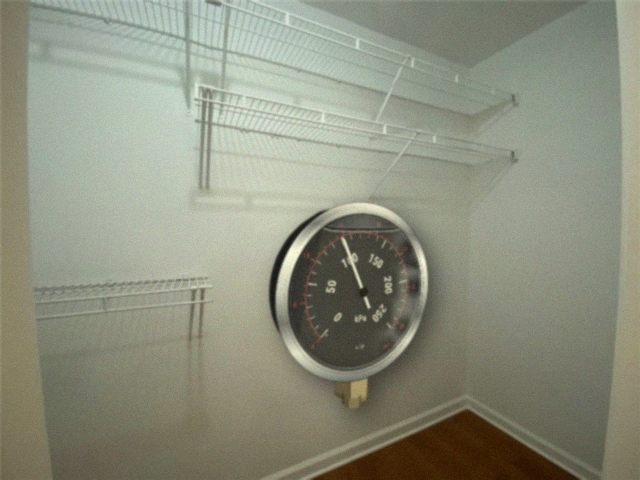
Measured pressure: 100 kPa
